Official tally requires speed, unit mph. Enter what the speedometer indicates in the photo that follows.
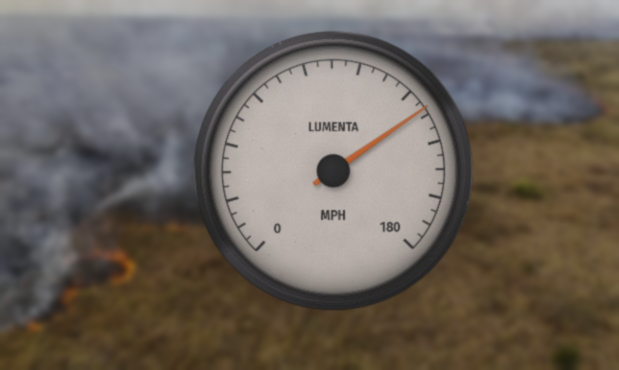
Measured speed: 127.5 mph
